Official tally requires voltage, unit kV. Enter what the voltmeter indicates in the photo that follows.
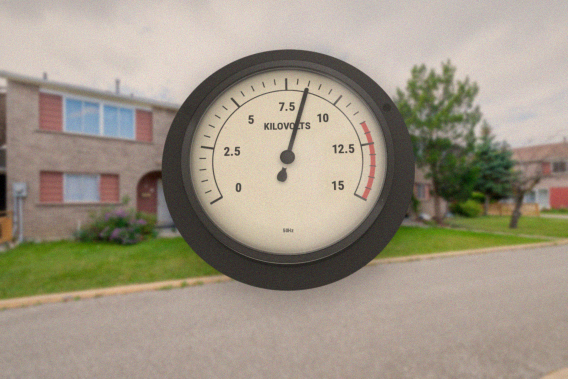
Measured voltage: 8.5 kV
